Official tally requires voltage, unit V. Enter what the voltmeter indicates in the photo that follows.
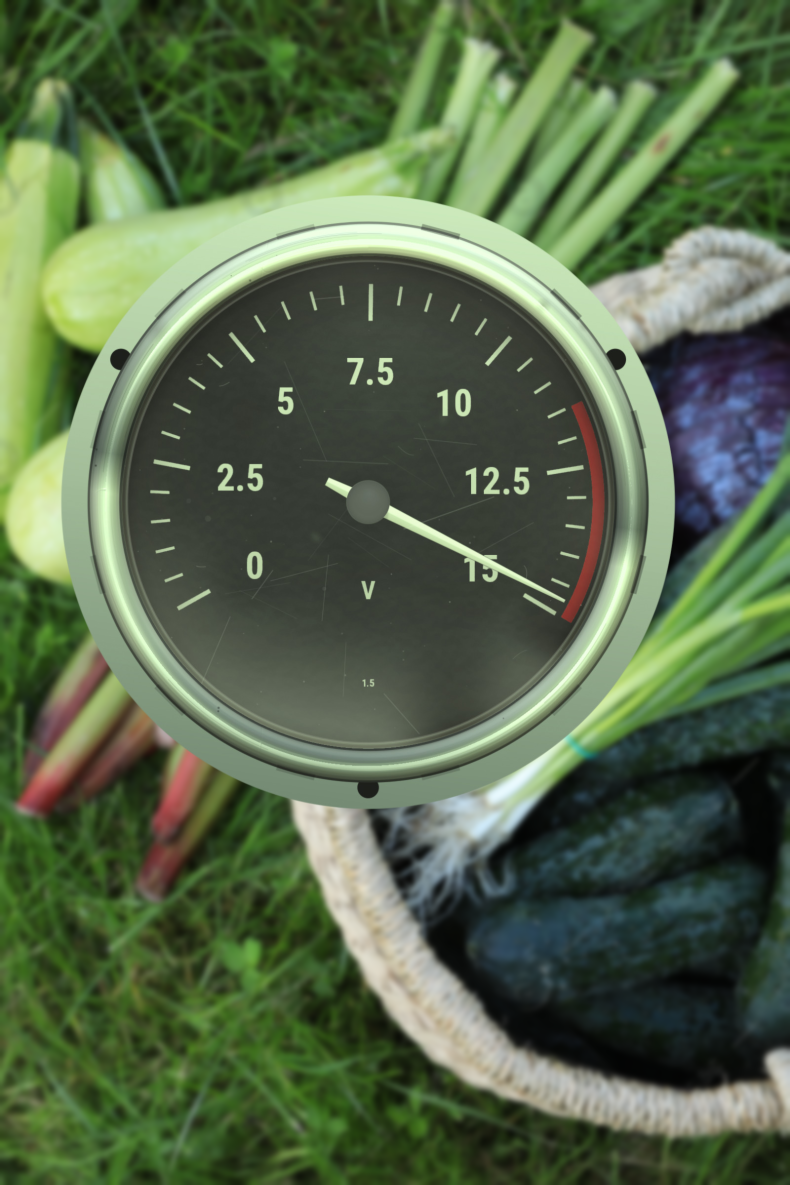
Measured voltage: 14.75 V
